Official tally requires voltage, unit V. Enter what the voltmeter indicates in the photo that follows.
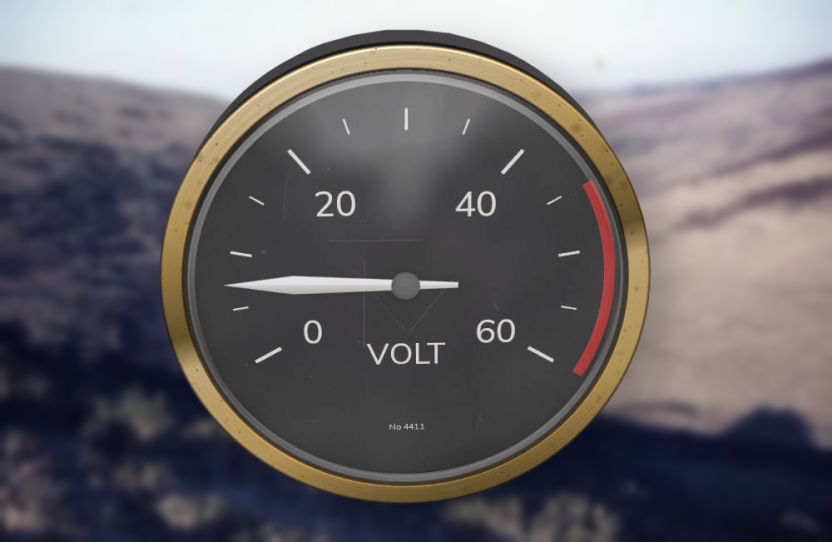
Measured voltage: 7.5 V
